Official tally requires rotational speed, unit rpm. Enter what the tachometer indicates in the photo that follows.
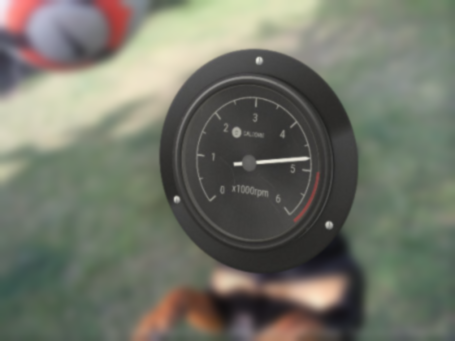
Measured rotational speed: 4750 rpm
